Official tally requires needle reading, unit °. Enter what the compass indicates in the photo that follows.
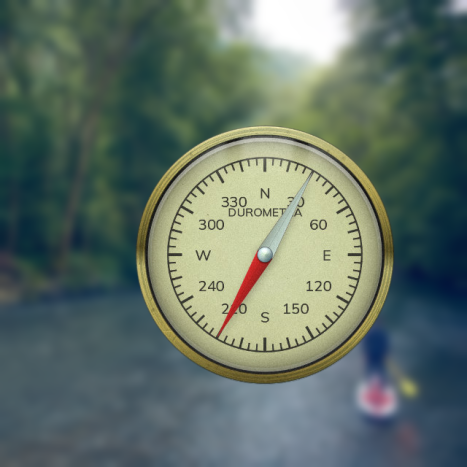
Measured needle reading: 210 °
